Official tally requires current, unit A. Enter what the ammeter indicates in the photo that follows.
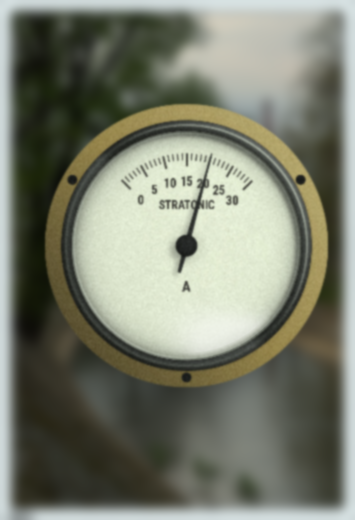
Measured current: 20 A
